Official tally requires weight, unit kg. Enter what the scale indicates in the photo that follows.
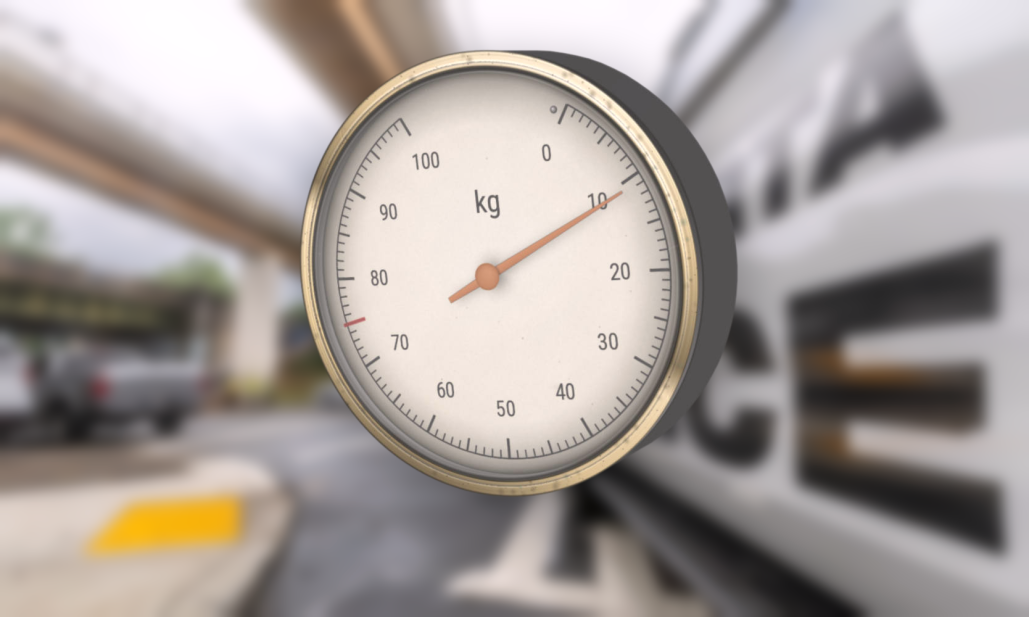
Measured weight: 11 kg
